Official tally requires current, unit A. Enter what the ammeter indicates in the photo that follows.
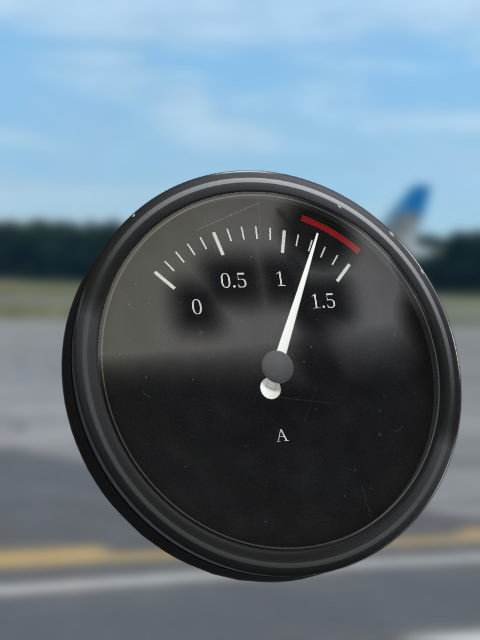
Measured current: 1.2 A
